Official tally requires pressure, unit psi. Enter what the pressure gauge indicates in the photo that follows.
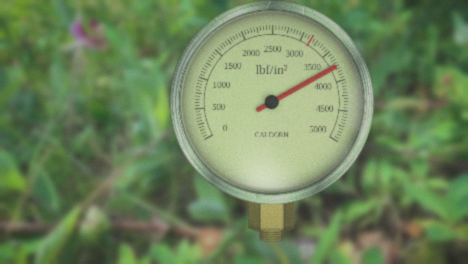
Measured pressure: 3750 psi
